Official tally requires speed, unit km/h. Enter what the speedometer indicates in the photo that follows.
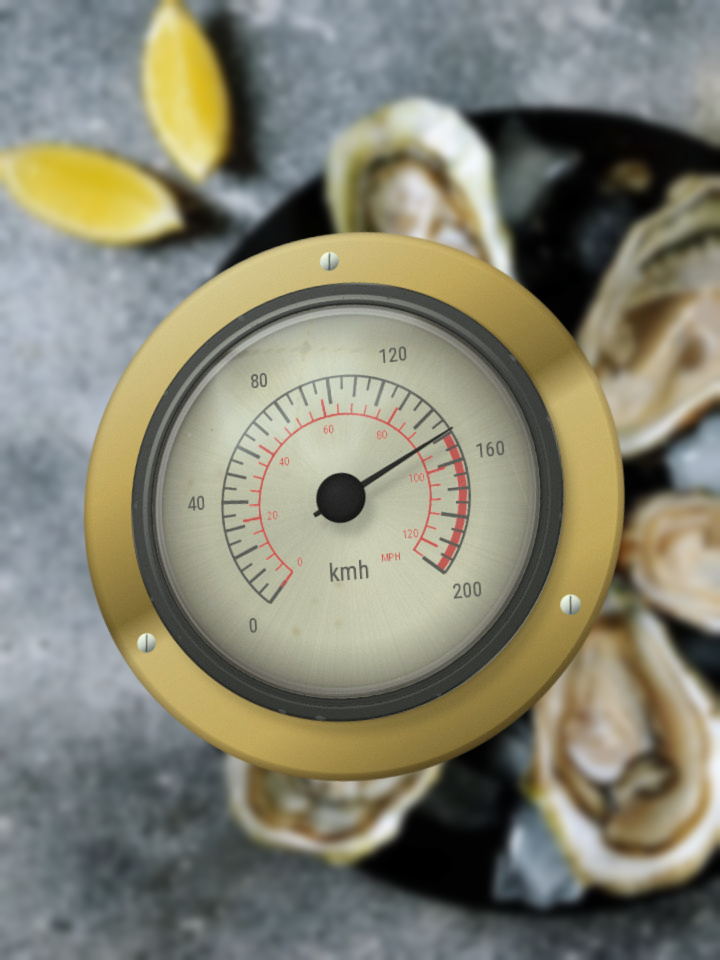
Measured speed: 150 km/h
